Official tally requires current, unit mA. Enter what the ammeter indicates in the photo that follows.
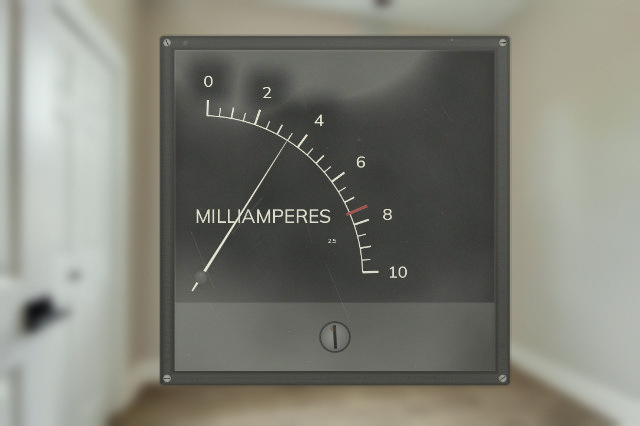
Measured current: 3.5 mA
